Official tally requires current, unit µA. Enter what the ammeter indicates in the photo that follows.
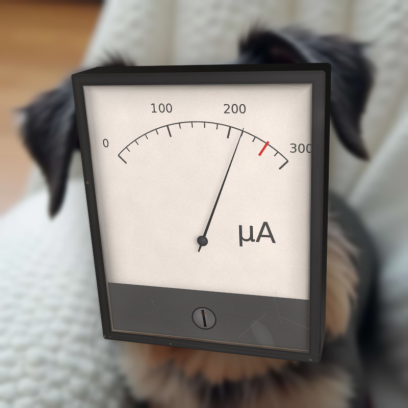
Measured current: 220 µA
